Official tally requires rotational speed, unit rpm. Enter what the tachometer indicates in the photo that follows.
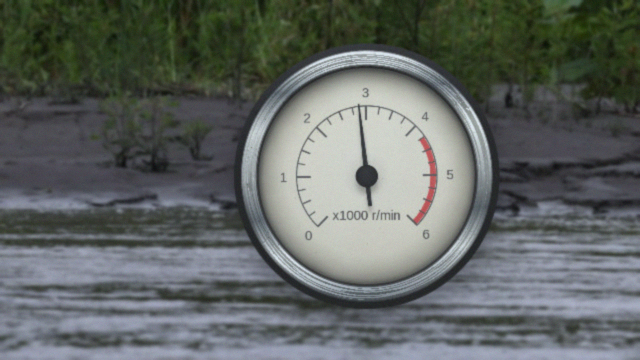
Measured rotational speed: 2875 rpm
